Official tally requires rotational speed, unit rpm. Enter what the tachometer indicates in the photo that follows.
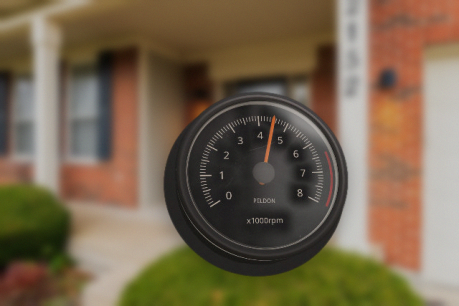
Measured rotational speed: 4500 rpm
